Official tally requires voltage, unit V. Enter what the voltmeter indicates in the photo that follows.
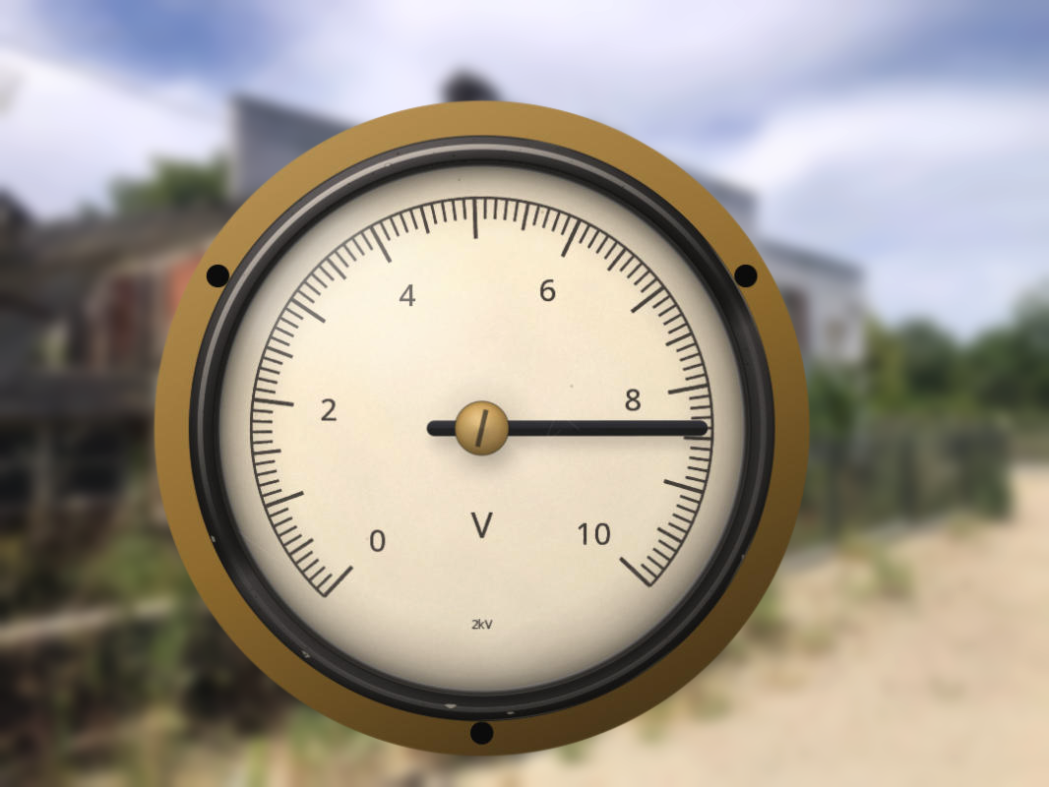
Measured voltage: 8.4 V
